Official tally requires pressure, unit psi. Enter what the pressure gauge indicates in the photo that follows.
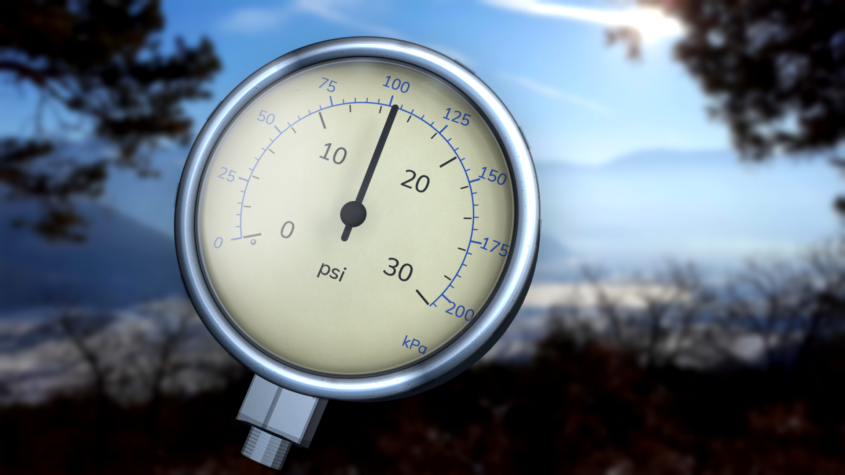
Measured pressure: 15 psi
